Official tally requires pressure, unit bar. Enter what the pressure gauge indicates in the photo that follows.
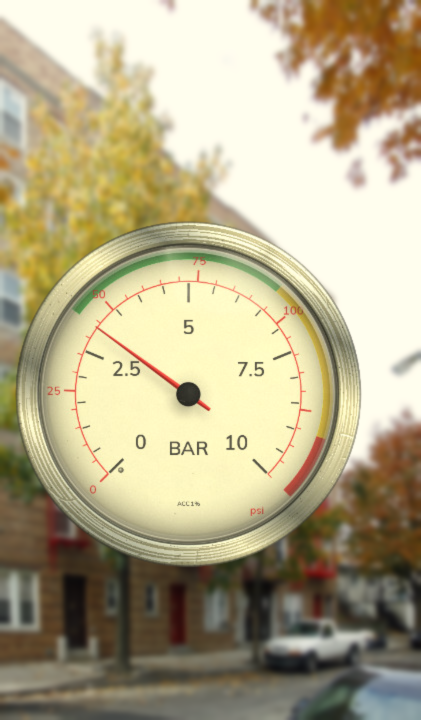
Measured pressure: 3 bar
